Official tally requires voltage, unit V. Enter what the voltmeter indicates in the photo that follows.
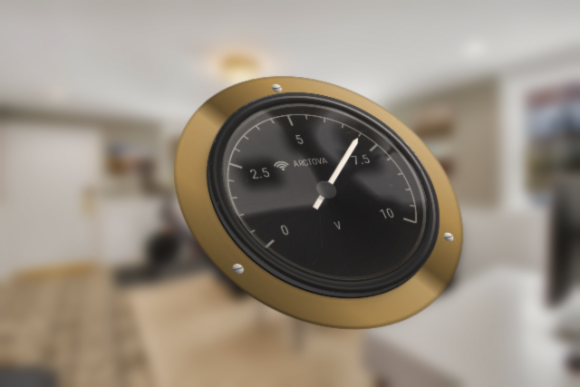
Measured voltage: 7 V
